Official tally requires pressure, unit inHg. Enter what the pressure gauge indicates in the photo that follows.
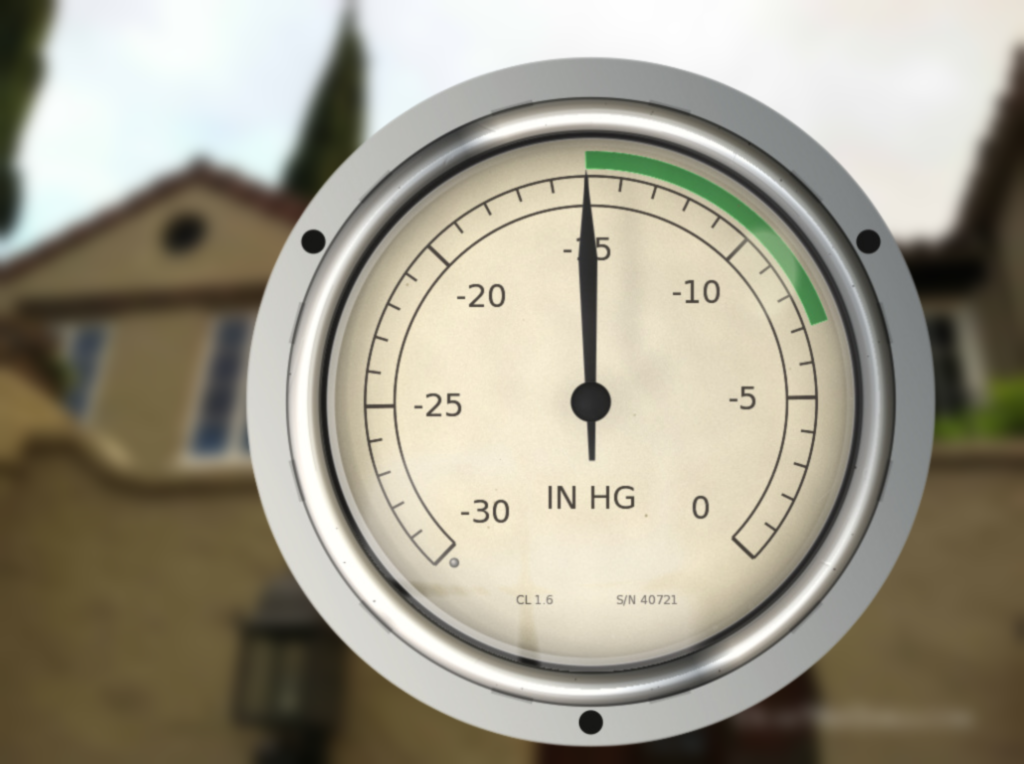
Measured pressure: -15 inHg
